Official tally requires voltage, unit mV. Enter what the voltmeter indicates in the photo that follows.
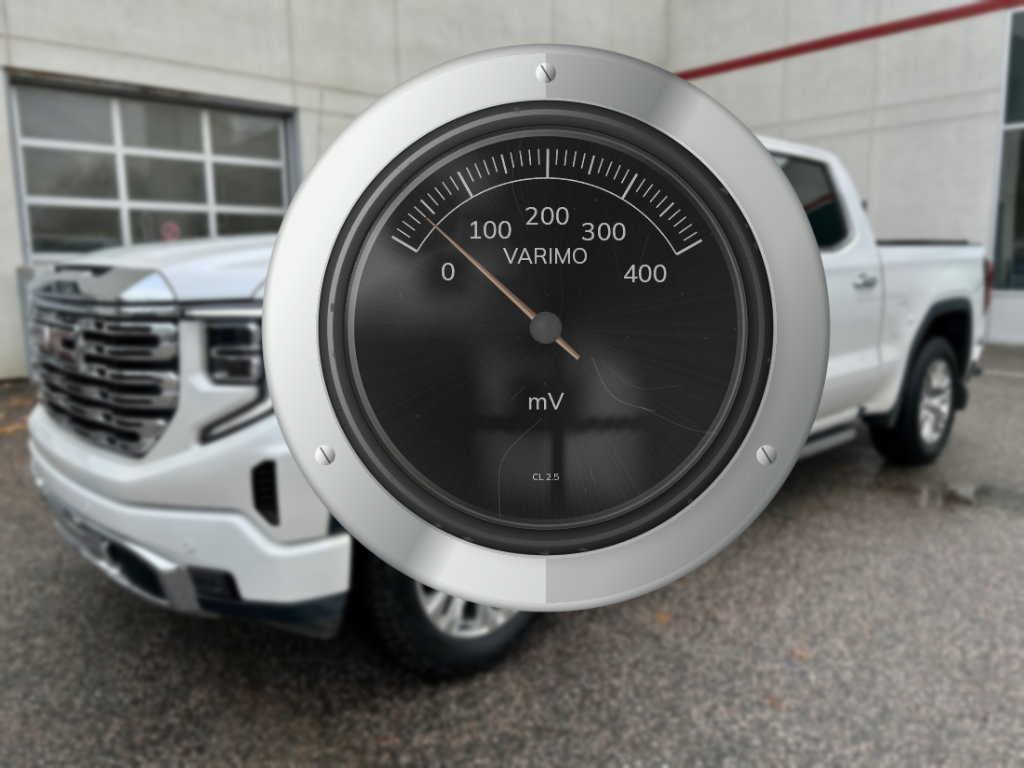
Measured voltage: 40 mV
